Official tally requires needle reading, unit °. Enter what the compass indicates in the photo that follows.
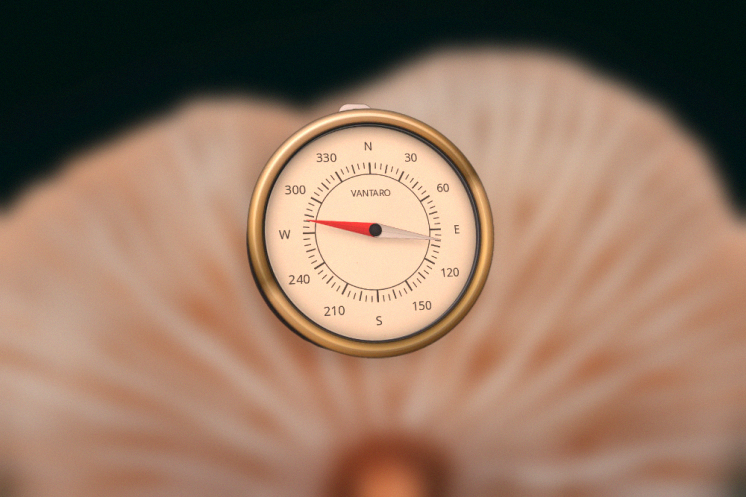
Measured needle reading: 280 °
